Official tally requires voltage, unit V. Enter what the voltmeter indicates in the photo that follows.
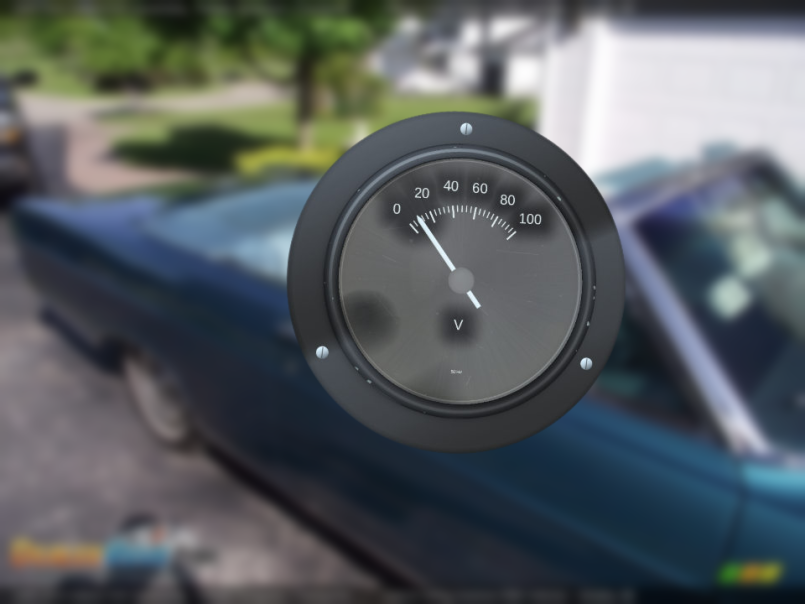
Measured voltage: 8 V
